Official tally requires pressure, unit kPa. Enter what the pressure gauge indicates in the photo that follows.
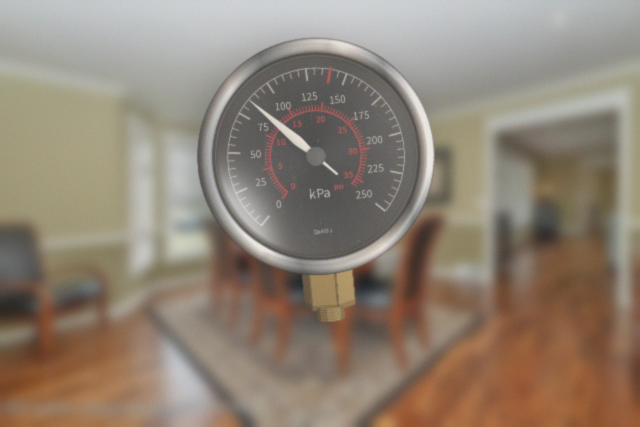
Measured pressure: 85 kPa
